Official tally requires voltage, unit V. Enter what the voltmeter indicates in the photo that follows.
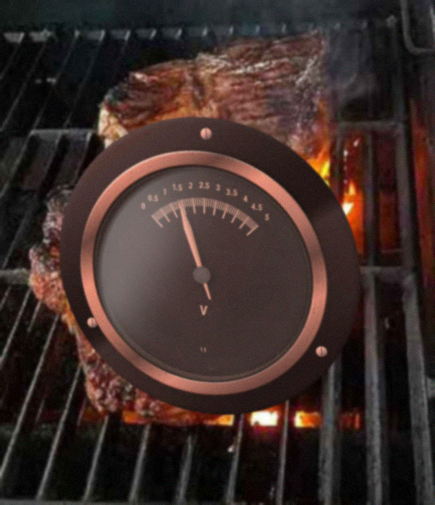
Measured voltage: 1.5 V
